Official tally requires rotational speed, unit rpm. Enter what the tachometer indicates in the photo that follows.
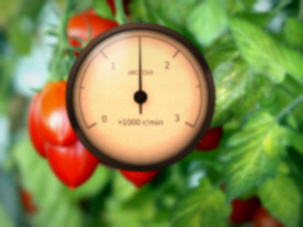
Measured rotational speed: 1500 rpm
